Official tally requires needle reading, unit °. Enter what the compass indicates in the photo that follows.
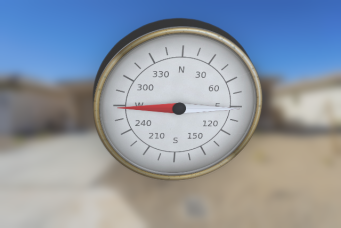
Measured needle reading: 270 °
